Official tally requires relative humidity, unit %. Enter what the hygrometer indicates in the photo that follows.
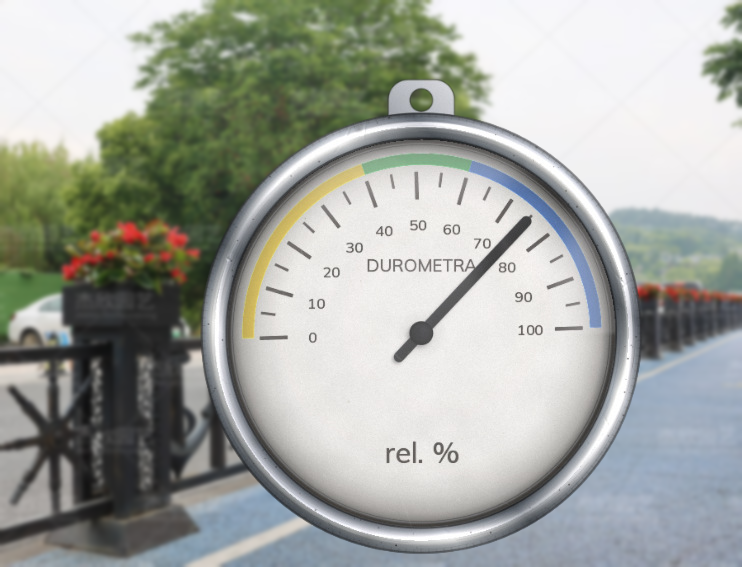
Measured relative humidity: 75 %
